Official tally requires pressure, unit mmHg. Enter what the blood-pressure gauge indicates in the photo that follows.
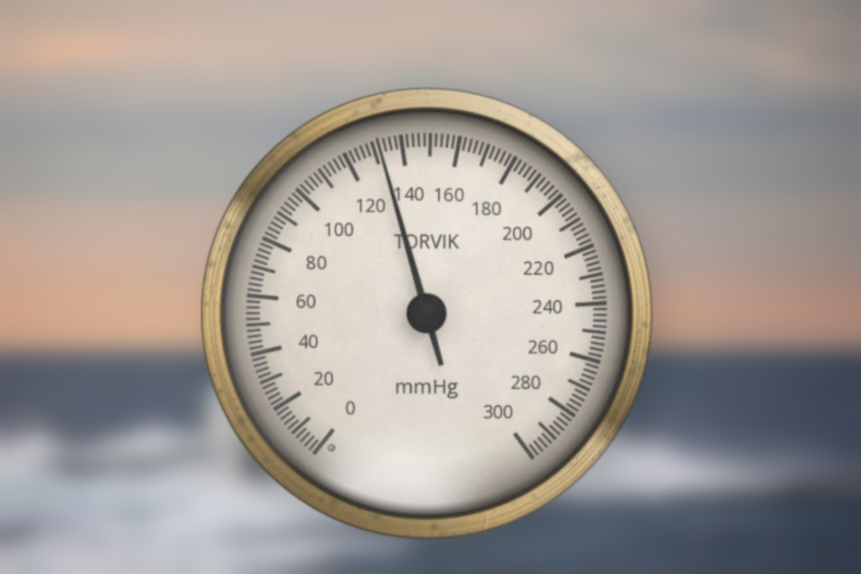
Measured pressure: 132 mmHg
